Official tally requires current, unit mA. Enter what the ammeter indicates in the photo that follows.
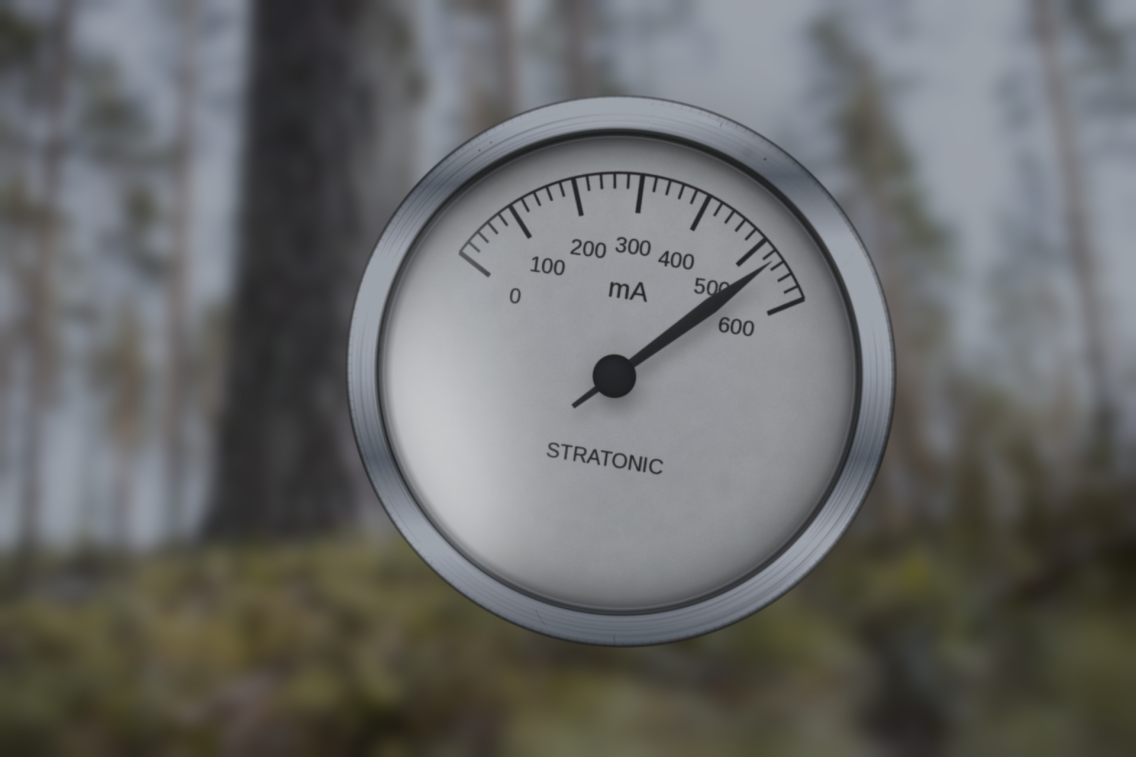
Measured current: 530 mA
